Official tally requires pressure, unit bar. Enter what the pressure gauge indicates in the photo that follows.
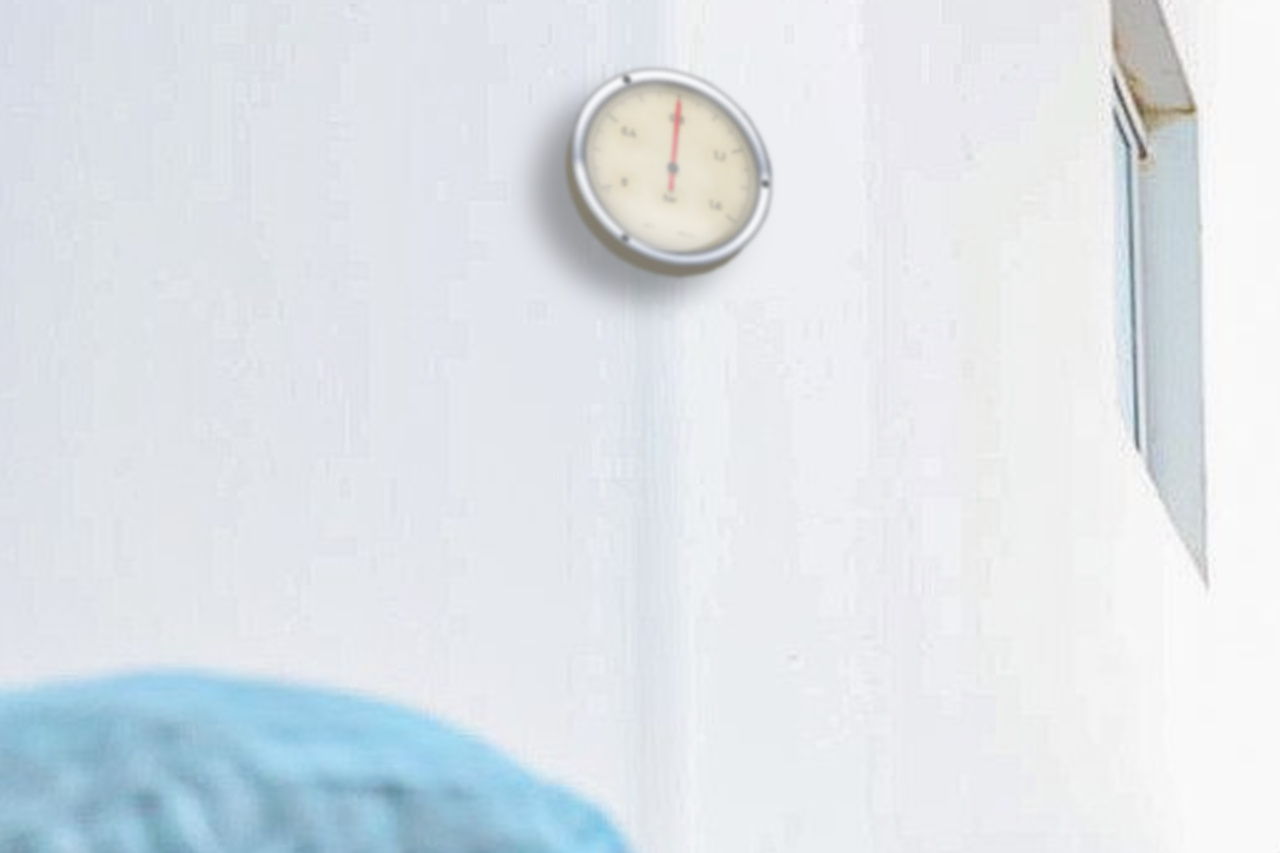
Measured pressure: 0.8 bar
